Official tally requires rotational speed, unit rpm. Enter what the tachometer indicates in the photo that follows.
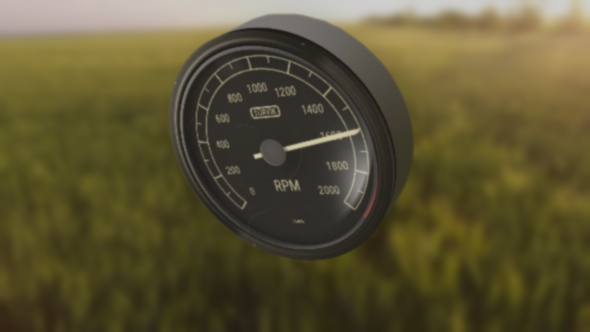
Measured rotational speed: 1600 rpm
